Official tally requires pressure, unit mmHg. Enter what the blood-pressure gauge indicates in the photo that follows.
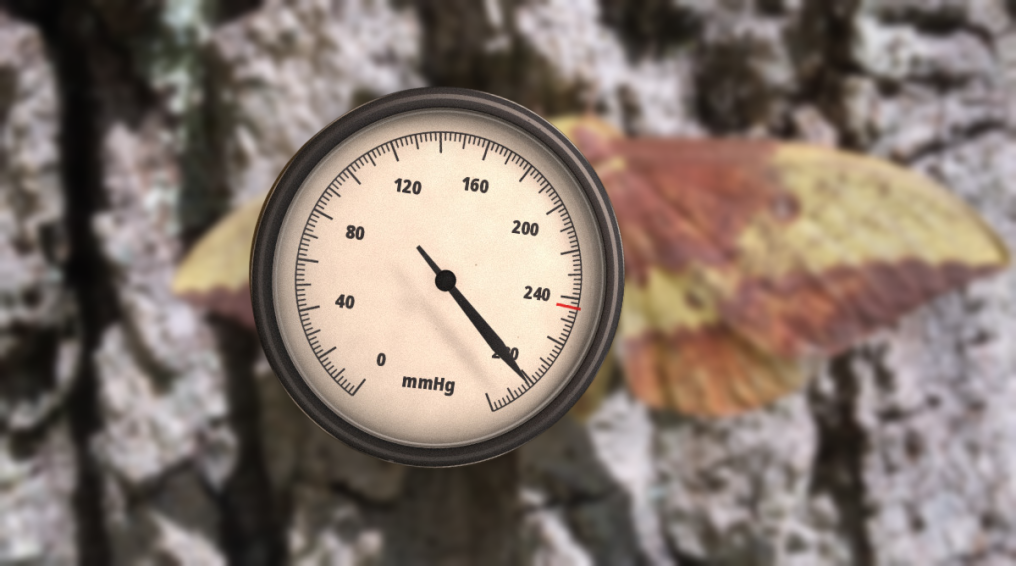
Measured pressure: 282 mmHg
